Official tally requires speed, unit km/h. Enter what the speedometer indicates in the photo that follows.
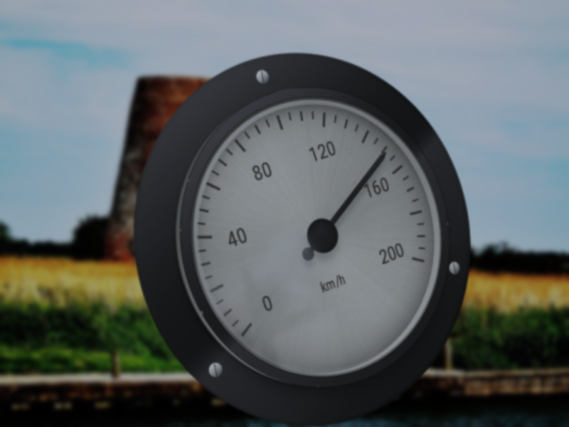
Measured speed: 150 km/h
